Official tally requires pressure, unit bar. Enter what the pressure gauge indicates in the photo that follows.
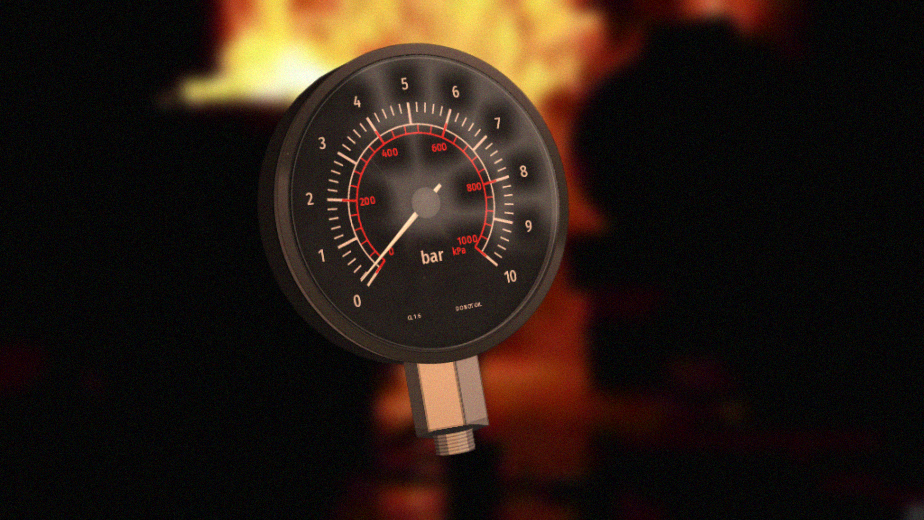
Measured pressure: 0.2 bar
